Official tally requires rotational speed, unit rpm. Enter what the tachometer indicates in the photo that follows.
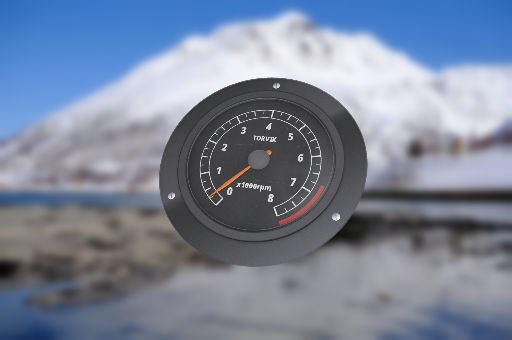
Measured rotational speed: 250 rpm
